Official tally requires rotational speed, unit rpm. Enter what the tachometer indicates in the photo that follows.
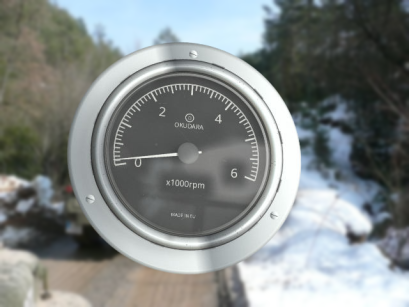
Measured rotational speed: 100 rpm
